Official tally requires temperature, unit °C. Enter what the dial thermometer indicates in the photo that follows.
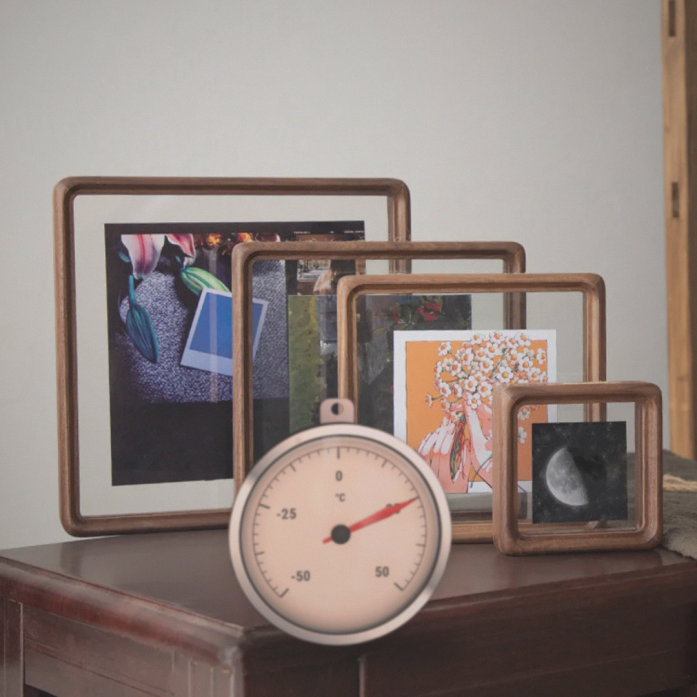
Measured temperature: 25 °C
